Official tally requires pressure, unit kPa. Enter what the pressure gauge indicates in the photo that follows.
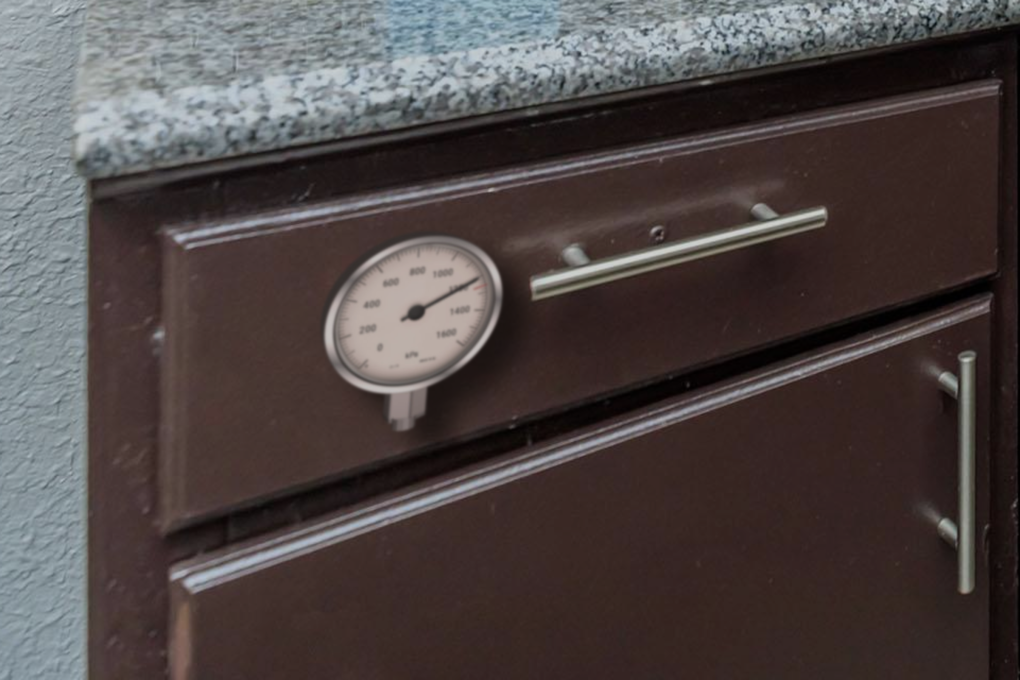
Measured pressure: 1200 kPa
